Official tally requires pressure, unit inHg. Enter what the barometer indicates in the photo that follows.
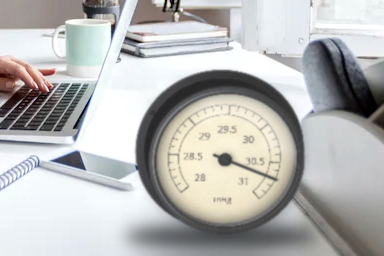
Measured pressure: 30.7 inHg
